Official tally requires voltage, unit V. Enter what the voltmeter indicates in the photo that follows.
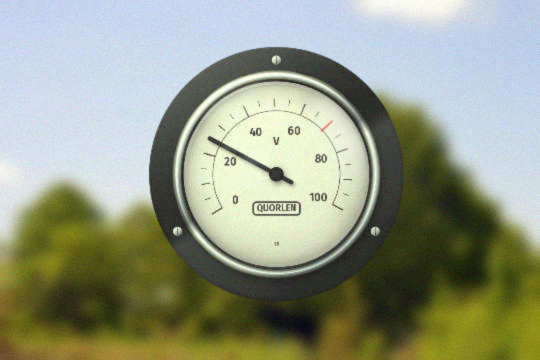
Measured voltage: 25 V
